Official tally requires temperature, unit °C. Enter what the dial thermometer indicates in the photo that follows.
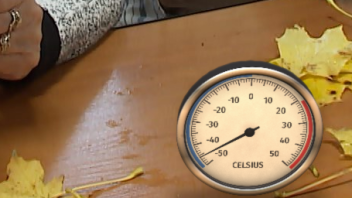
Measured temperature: -45 °C
